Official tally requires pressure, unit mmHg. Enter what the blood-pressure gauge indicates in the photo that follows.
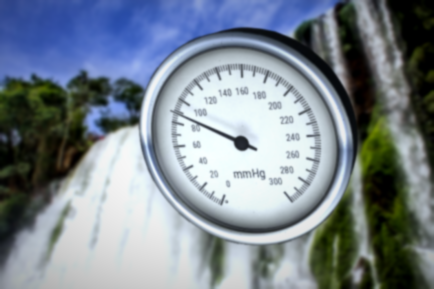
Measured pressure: 90 mmHg
